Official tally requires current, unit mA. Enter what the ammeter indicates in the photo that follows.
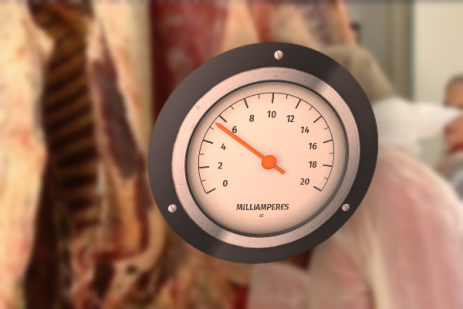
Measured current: 5.5 mA
